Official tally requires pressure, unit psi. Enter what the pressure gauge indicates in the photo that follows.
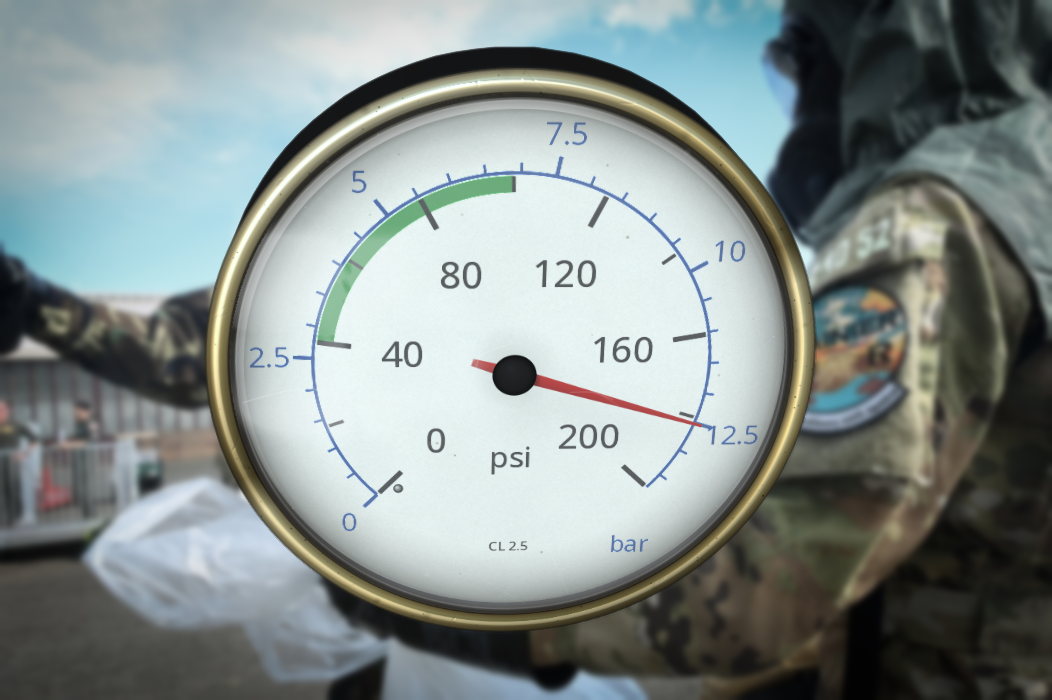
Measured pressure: 180 psi
